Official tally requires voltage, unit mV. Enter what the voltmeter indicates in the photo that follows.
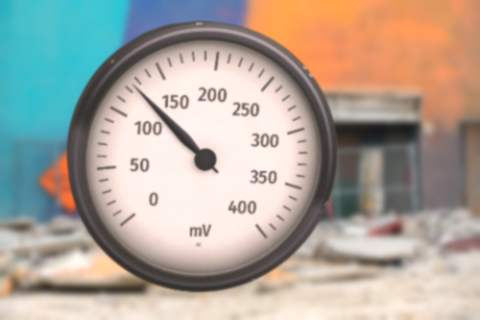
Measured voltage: 125 mV
